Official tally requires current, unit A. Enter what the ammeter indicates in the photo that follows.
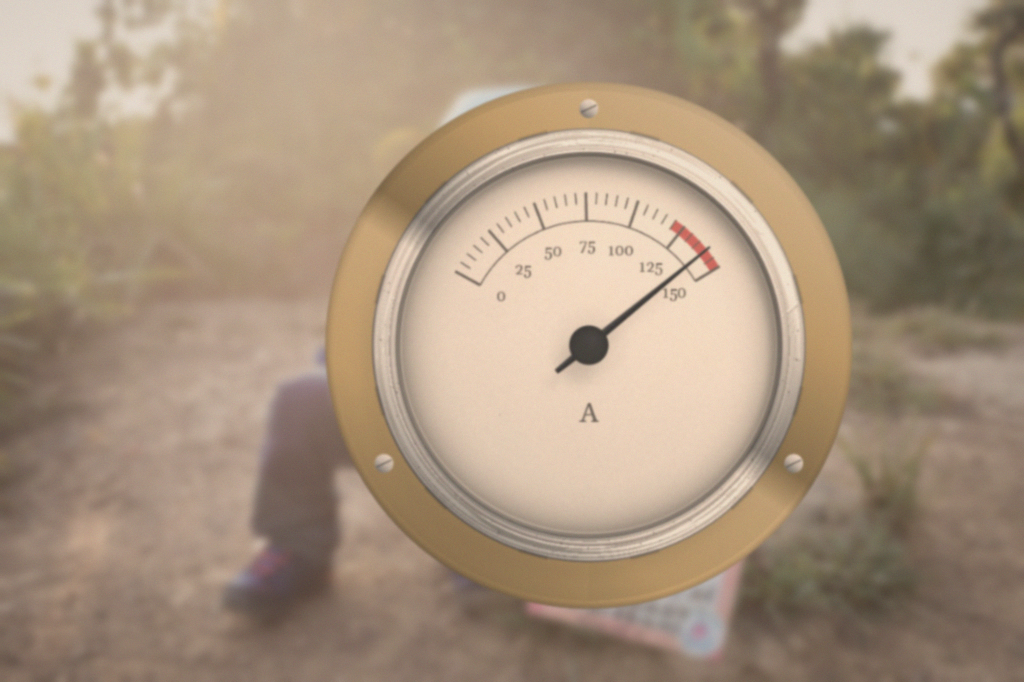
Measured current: 140 A
